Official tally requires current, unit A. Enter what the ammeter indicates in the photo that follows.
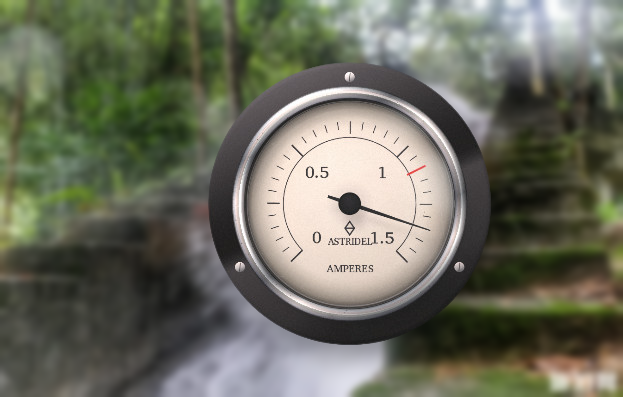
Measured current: 1.35 A
